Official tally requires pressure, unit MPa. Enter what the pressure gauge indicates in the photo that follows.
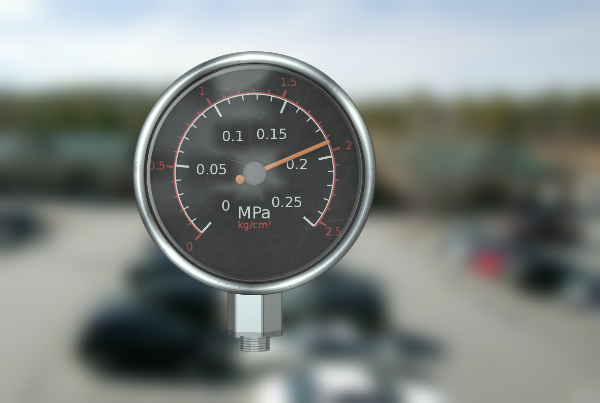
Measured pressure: 0.19 MPa
